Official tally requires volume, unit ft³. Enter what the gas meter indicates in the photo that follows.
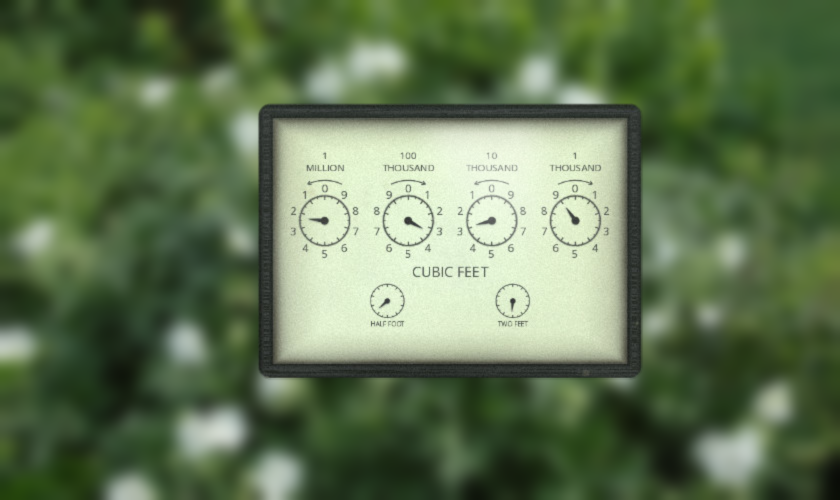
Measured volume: 232900 ft³
